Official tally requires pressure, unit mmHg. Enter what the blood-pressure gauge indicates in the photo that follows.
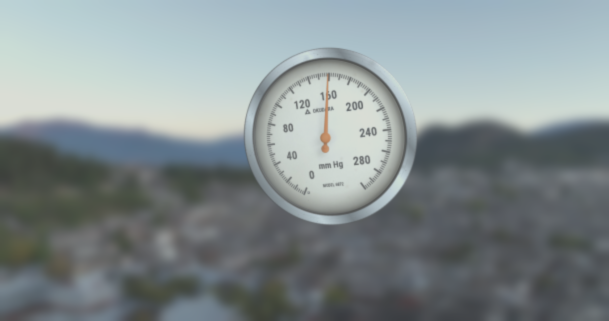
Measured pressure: 160 mmHg
